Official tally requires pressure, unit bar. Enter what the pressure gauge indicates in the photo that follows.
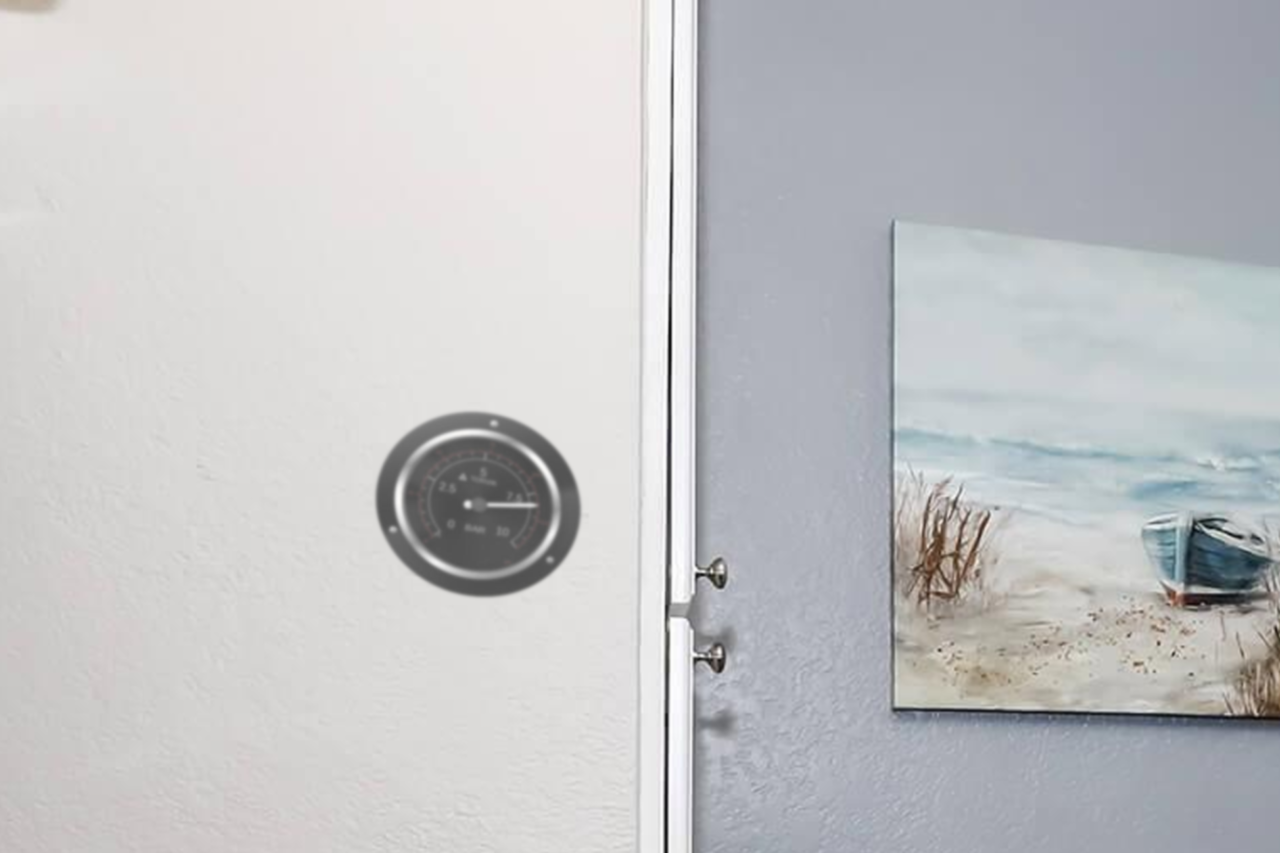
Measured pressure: 8 bar
